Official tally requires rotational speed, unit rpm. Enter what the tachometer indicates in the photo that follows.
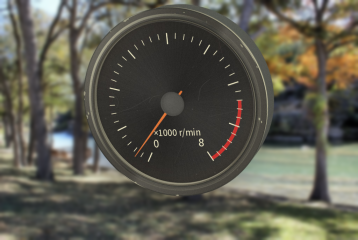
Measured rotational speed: 300 rpm
